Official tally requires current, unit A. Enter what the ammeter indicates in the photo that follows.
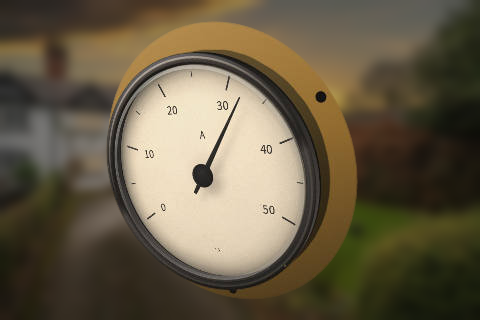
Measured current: 32.5 A
